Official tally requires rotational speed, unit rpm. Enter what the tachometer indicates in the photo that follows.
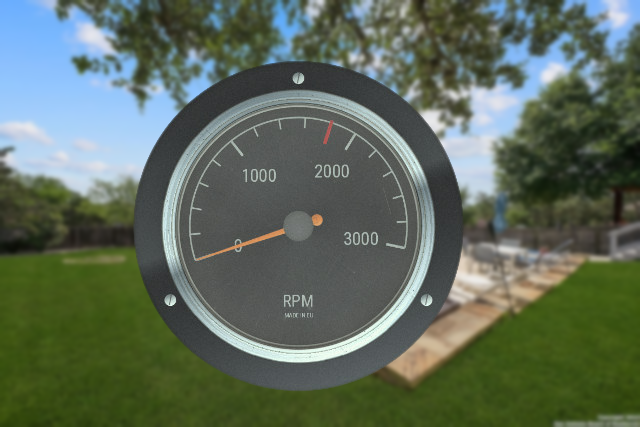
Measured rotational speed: 0 rpm
